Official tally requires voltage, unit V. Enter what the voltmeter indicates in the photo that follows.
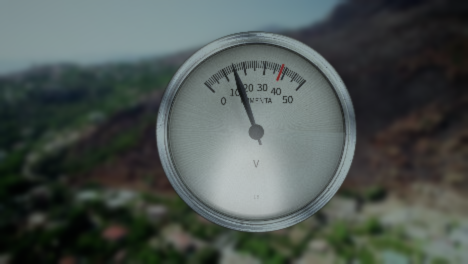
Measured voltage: 15 V
